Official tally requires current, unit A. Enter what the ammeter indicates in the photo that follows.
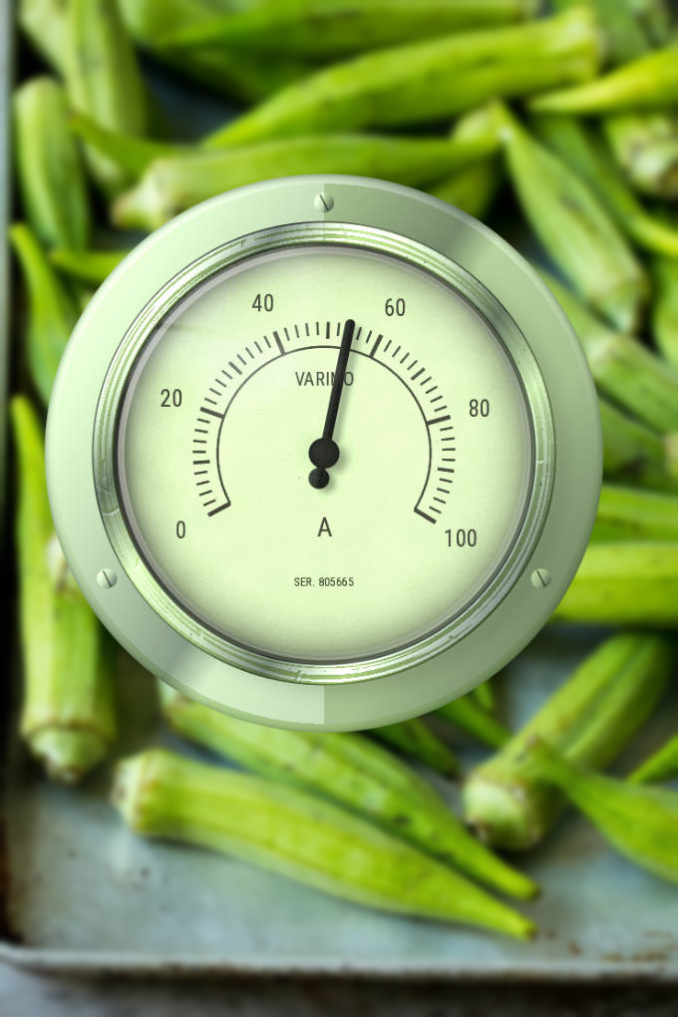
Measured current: 54 A
